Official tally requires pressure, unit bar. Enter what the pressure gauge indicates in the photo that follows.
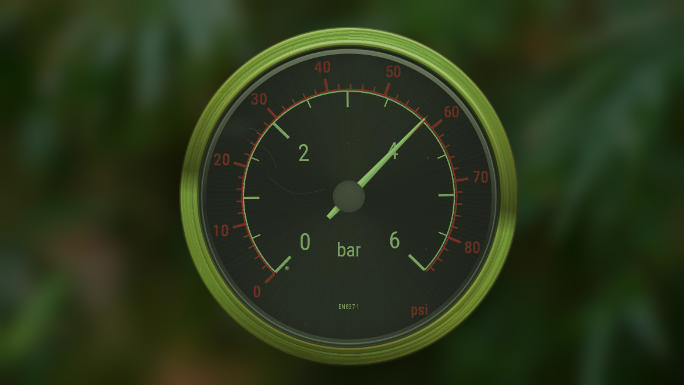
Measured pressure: 4 bar
